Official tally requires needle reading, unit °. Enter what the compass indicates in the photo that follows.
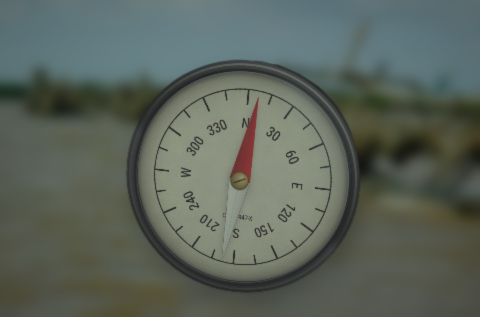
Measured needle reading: 7.5 °
